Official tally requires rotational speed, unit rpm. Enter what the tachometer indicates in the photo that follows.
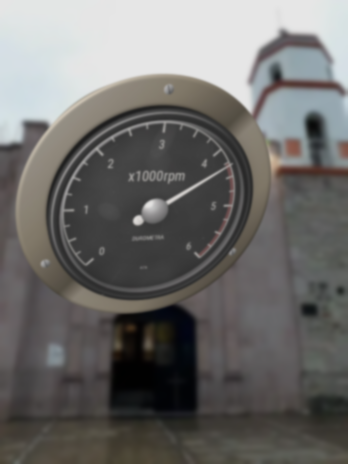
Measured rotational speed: 4250 rpm
